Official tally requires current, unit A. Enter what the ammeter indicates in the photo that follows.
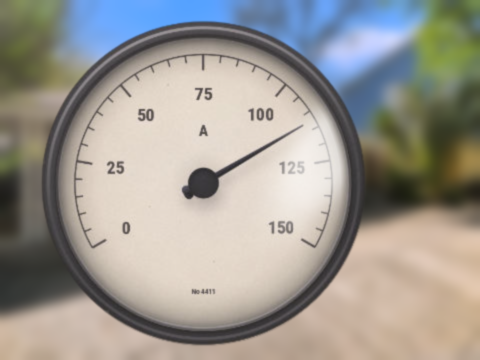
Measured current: 112.5 A
